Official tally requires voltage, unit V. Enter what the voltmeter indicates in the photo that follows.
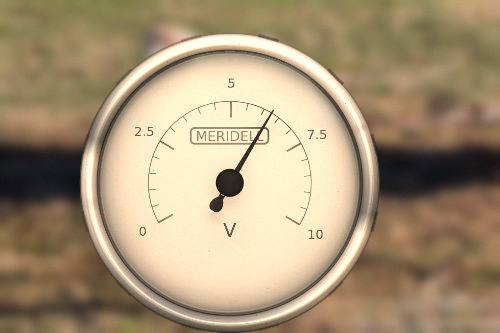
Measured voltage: 6.25 V
